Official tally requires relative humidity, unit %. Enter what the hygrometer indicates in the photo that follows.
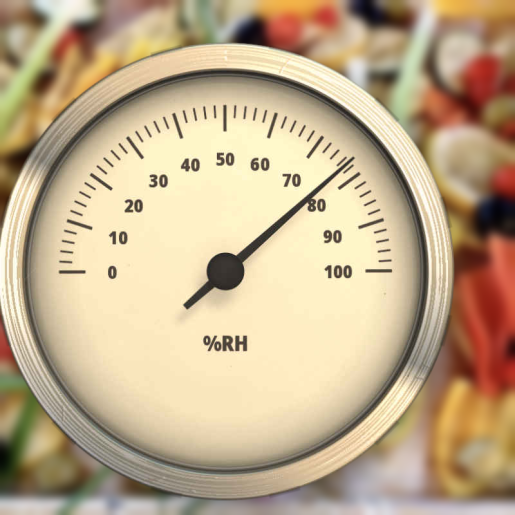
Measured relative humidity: 77 %
